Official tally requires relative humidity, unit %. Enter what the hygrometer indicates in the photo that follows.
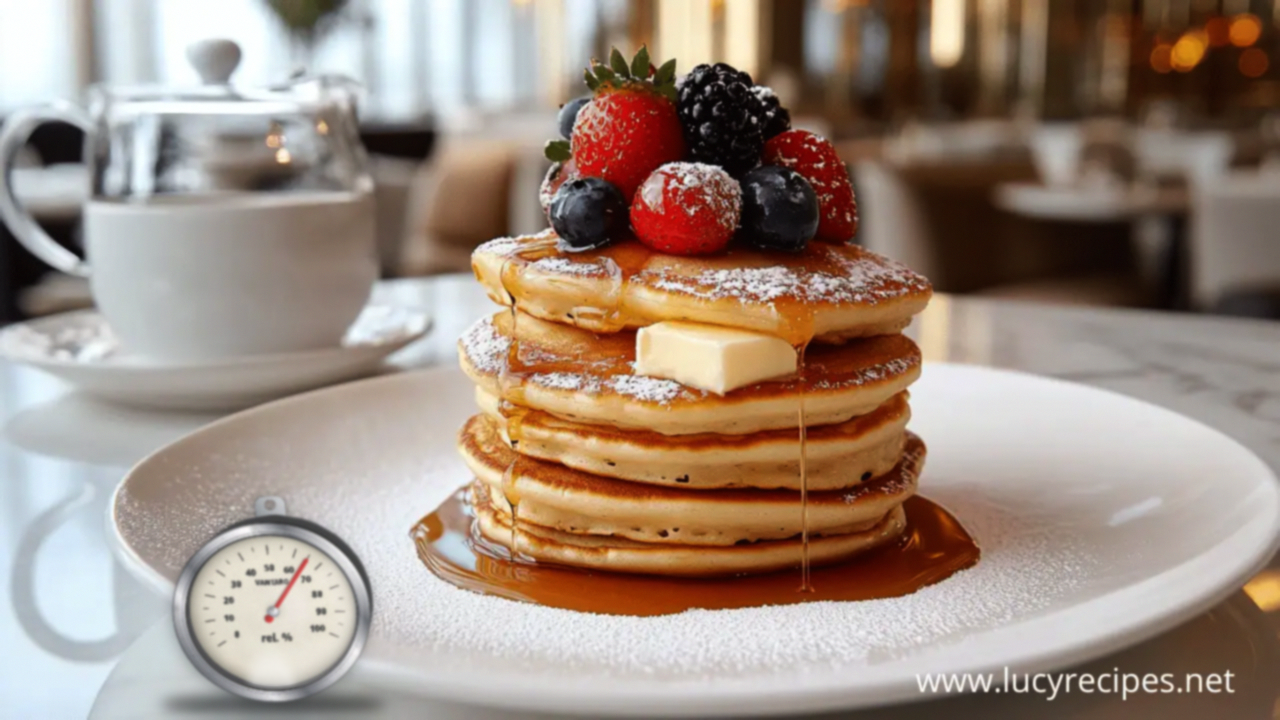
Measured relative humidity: 65 %
